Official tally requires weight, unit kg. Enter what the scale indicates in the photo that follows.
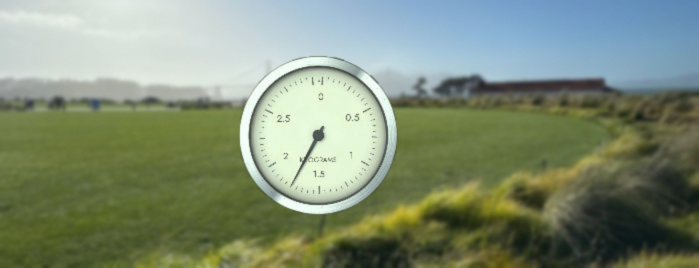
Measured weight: 1.75 kg
